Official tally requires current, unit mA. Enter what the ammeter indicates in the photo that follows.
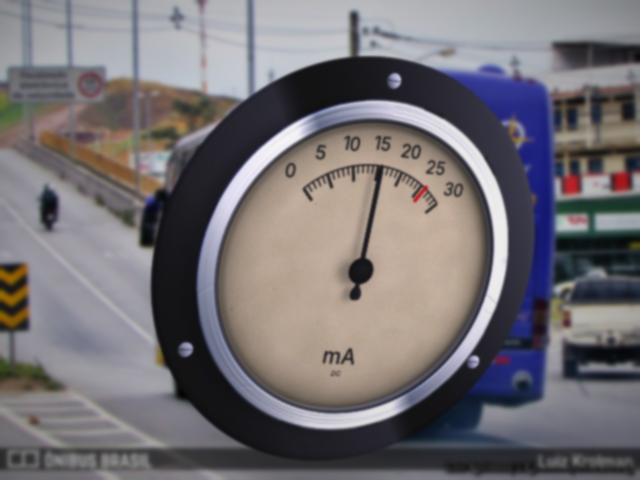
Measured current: 15 mA
